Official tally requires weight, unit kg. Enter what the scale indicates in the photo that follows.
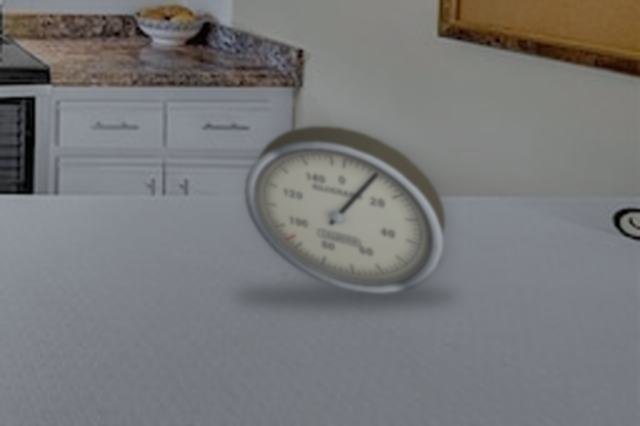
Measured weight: 10 kg
